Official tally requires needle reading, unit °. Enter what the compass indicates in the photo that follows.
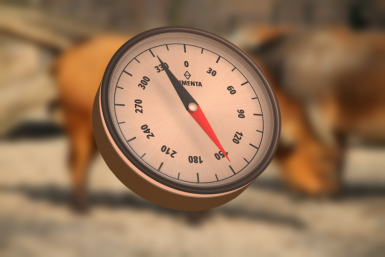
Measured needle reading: 150 °
